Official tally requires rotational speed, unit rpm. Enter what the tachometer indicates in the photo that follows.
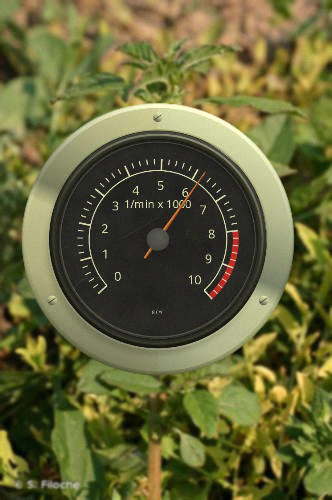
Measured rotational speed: 6200 rpm
